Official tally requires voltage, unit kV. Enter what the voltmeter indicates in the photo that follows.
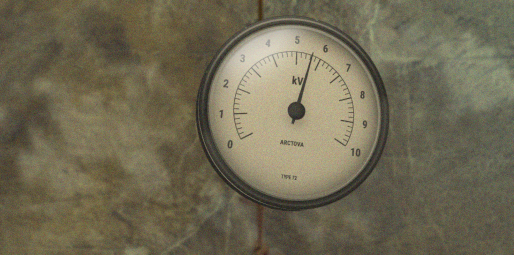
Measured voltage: 5.6 kV
